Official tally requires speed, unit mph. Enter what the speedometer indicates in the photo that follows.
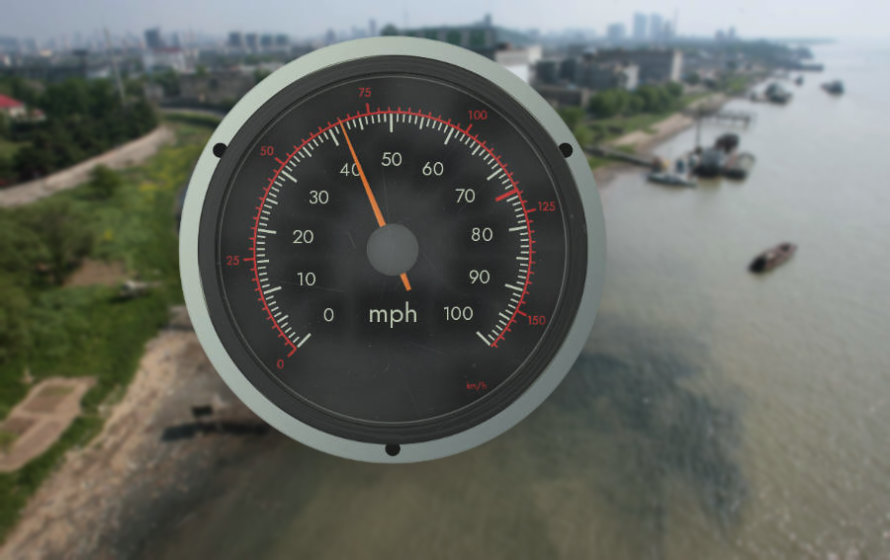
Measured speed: 42 mph
